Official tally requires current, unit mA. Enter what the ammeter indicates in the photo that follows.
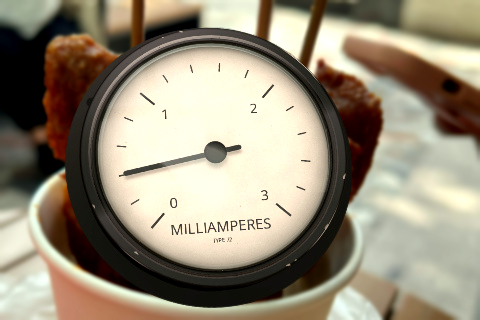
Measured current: 0.4 mA
